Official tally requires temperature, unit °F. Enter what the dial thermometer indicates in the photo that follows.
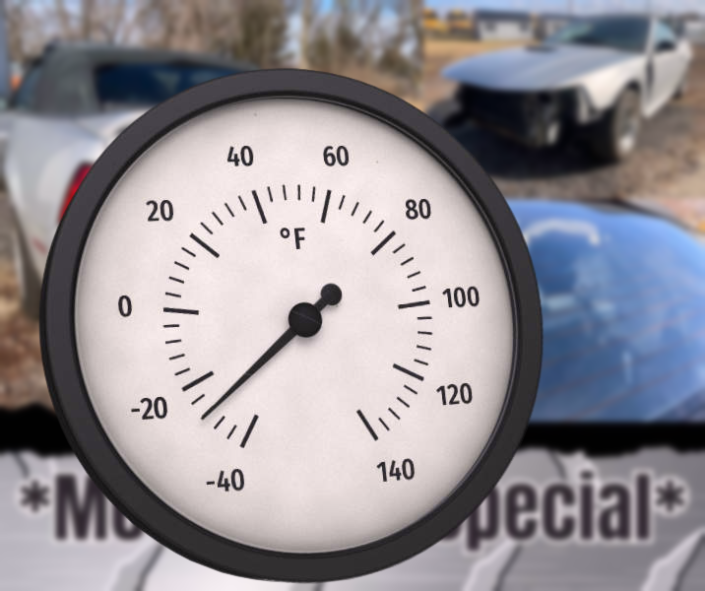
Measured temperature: -28 °F
